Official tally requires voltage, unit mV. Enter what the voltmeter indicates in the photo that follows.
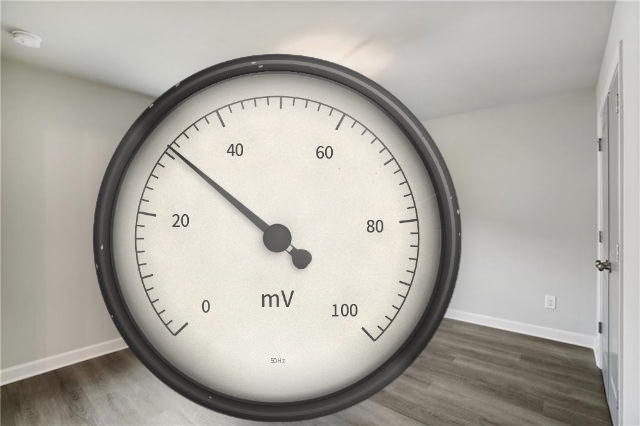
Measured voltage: 31 mV
